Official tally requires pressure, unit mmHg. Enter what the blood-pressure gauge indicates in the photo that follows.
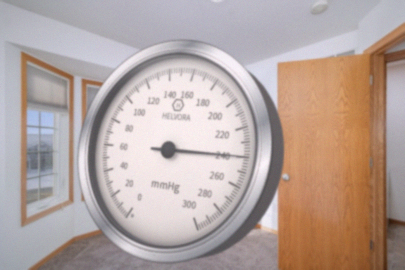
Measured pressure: 240 mmHg
